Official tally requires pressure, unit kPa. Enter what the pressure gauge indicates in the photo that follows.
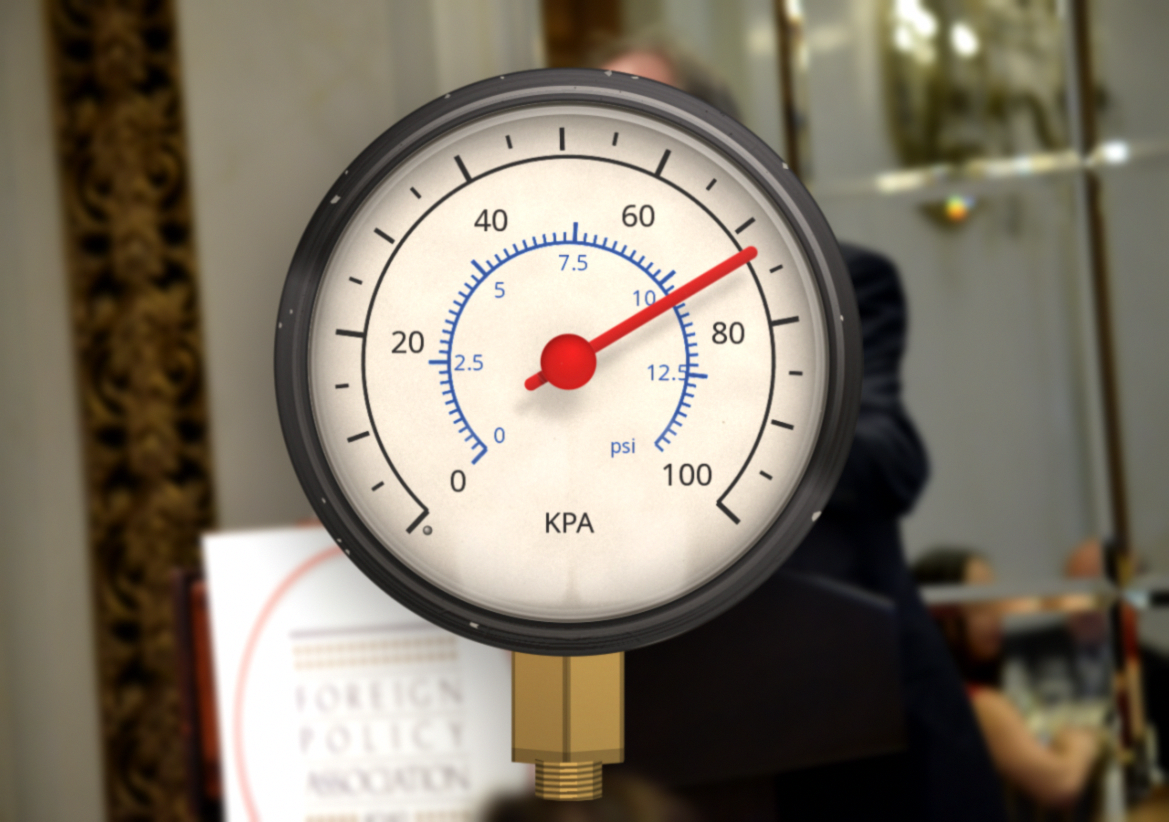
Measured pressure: 72.5 kPa
